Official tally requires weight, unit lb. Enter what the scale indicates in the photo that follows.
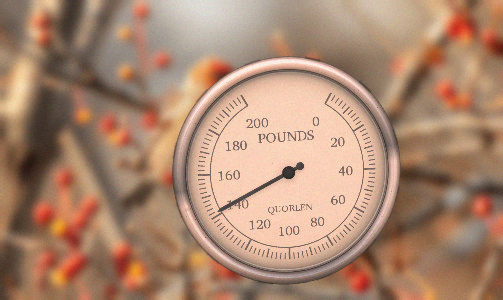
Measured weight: 142 lb
